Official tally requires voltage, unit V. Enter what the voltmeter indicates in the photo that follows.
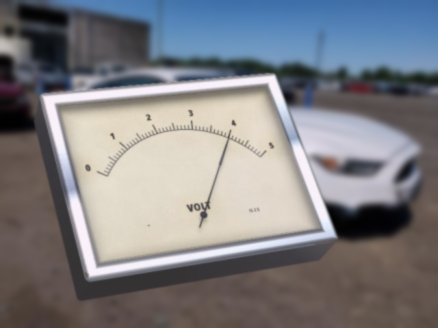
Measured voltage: 4 V
